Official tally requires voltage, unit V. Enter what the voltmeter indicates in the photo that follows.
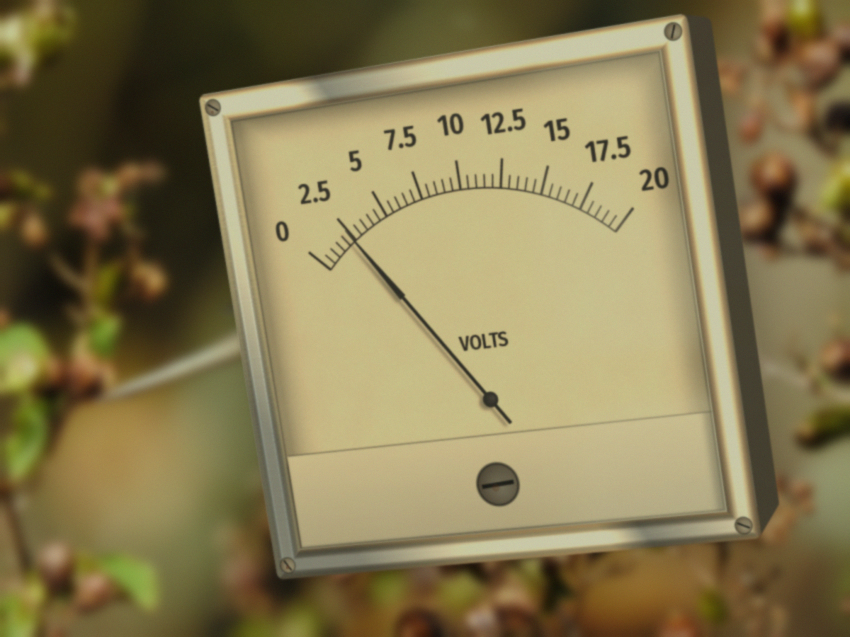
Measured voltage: 2.5 V
